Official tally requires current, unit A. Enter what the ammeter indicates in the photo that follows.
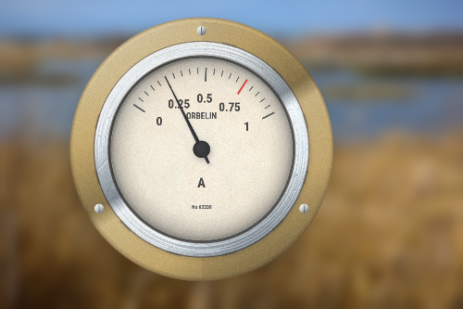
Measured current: 0.25 A
